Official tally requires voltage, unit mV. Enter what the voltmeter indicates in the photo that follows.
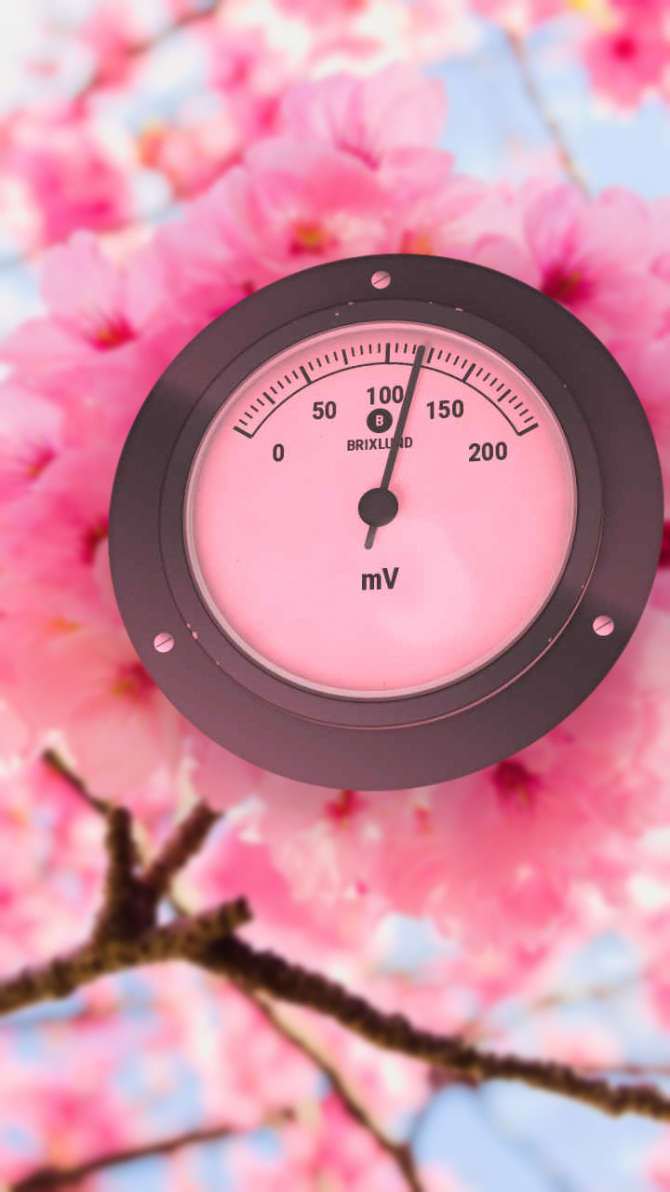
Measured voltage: 120 mV
